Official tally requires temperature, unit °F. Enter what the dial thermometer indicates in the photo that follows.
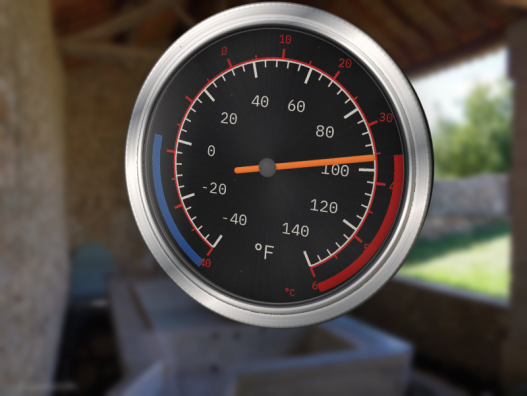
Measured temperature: 96 °F
